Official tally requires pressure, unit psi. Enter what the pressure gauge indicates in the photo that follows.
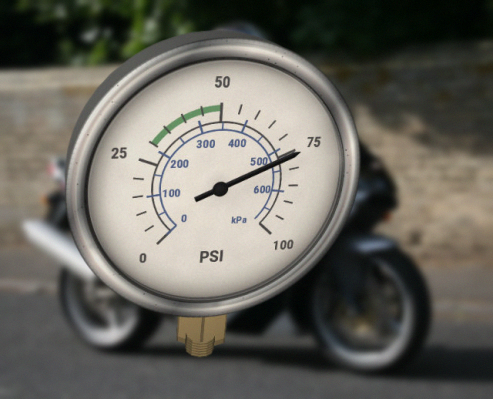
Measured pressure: 75 psi
